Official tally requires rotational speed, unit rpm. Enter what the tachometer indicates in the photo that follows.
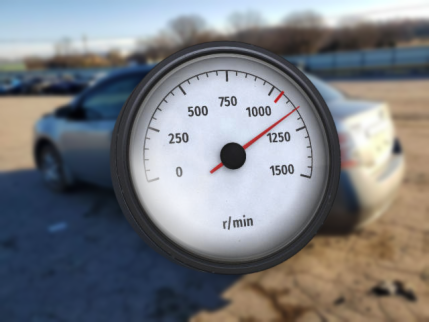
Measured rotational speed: 1150 rpm
